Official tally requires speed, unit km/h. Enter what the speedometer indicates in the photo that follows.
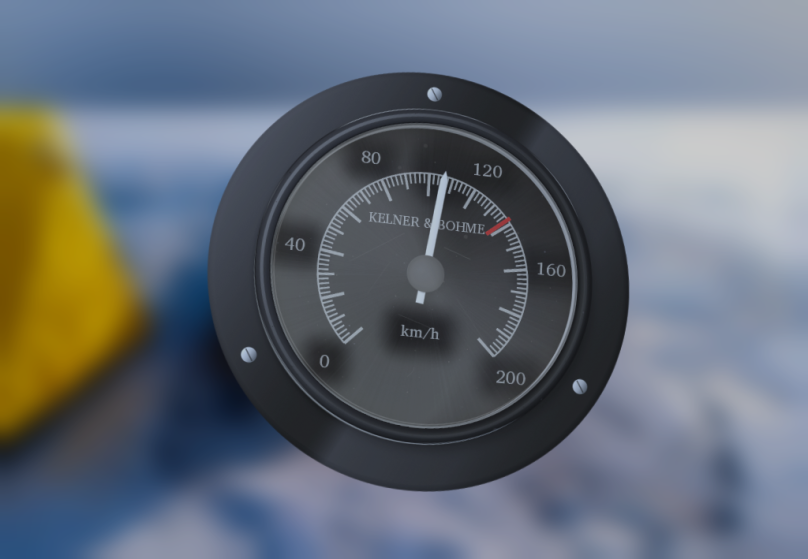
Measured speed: 106 km/h
